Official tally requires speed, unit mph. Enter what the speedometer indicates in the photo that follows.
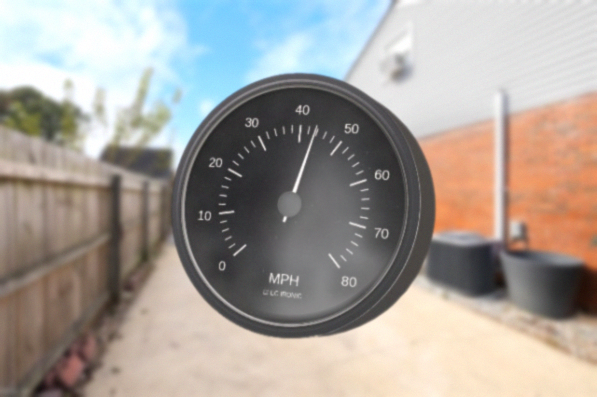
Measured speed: 44 mph
